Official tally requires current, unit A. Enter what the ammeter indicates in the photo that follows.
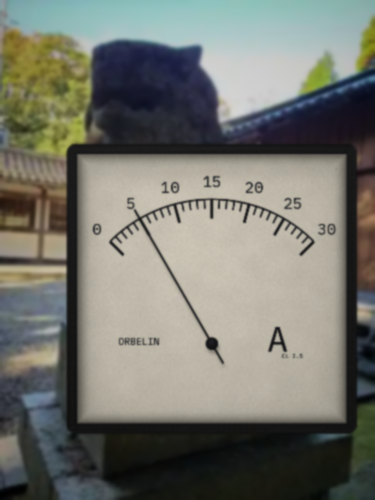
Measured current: 5 A
